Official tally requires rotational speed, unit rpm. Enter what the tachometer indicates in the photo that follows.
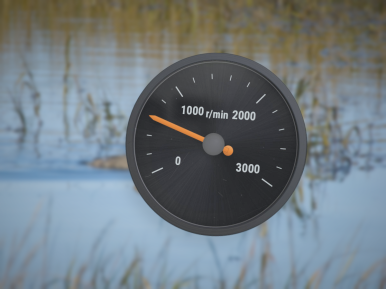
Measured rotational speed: 600 rpm
